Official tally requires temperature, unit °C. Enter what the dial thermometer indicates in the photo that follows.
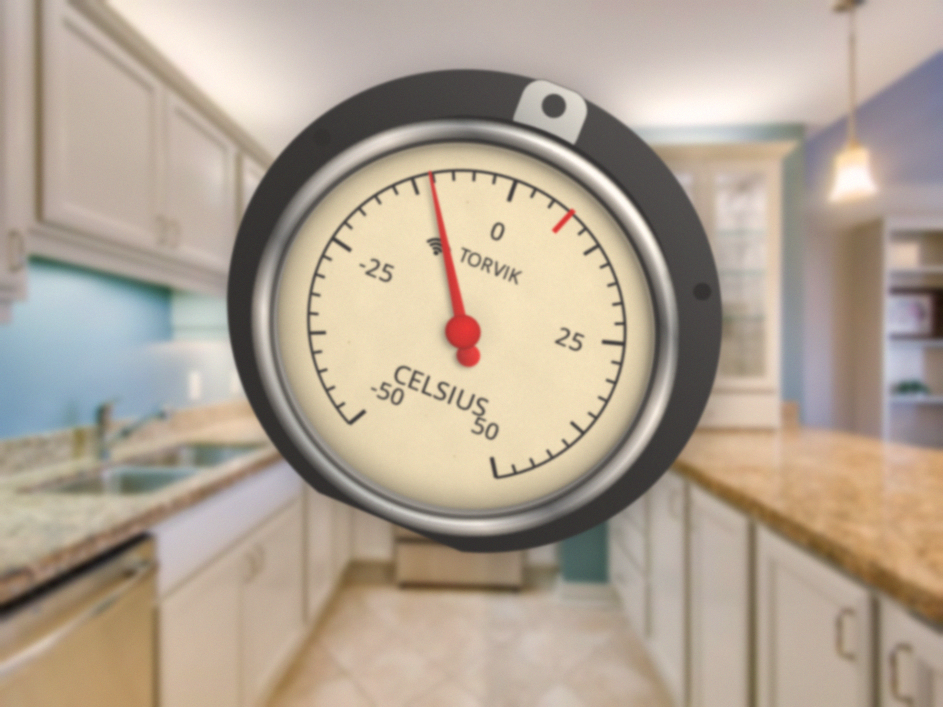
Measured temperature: -10 °C
